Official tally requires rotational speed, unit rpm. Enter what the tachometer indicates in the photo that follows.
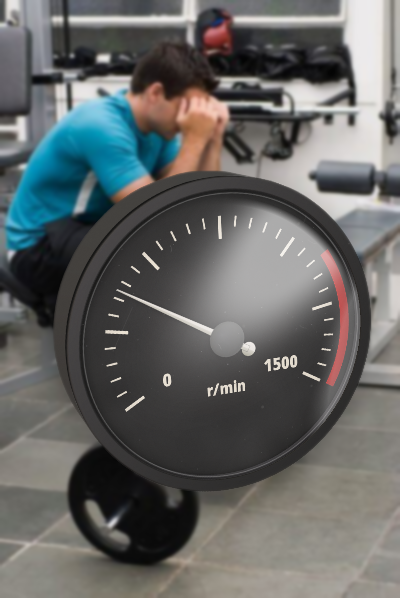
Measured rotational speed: 375 rpm
